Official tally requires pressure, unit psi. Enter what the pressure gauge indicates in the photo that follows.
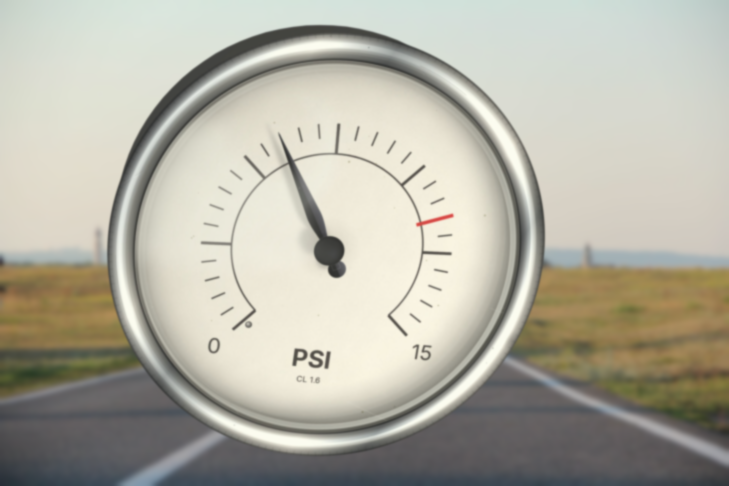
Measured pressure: 6 psi
